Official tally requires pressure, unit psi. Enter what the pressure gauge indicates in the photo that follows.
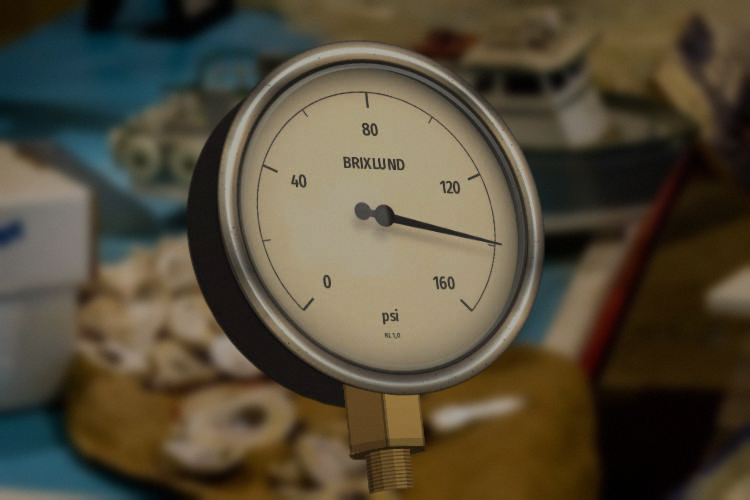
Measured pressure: 140 psi
